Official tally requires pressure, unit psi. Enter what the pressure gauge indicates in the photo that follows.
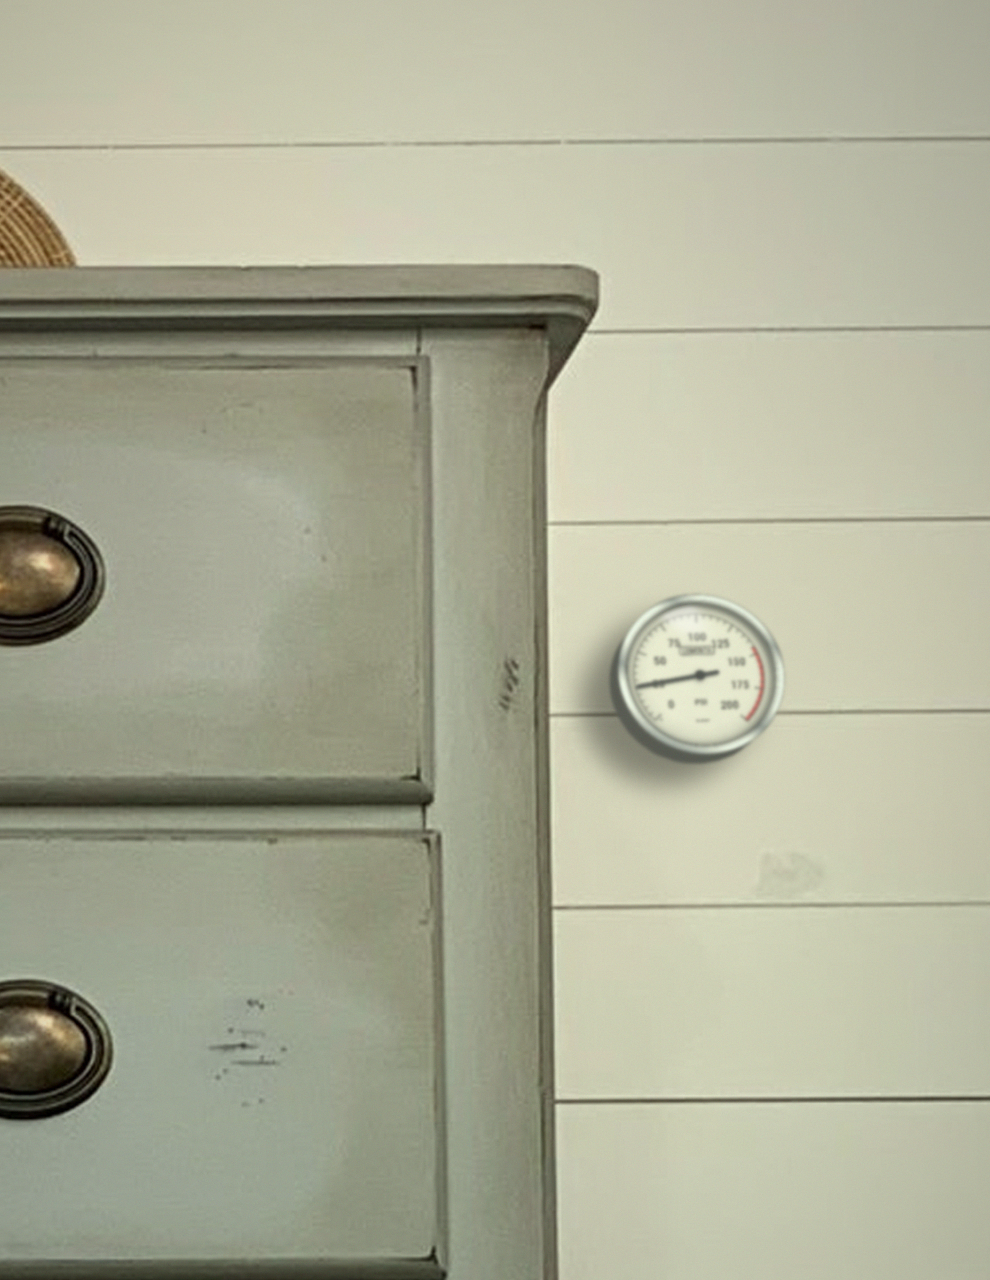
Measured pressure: 25 psi
